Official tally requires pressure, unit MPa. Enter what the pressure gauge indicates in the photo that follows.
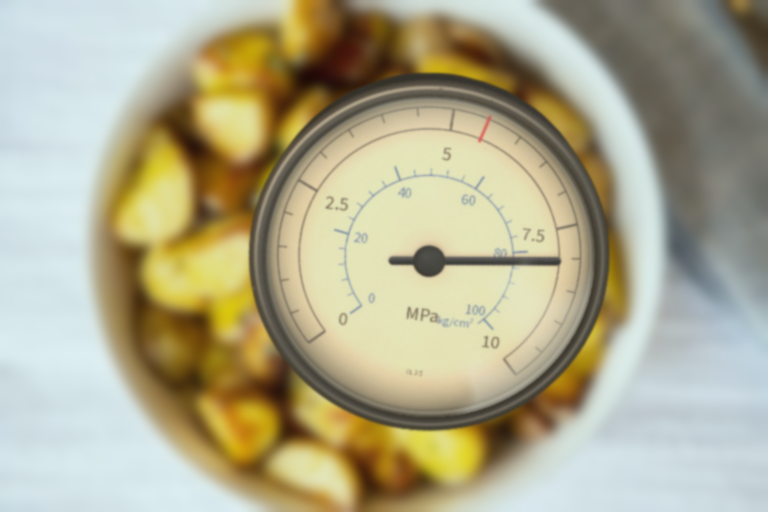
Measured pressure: 8 MPa
